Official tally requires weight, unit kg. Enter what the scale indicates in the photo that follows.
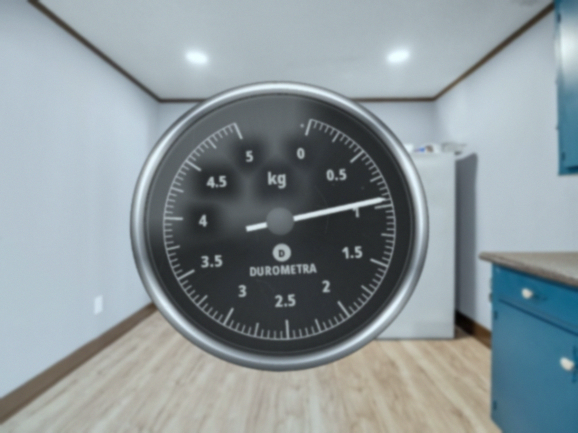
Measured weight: 0.95 kg
